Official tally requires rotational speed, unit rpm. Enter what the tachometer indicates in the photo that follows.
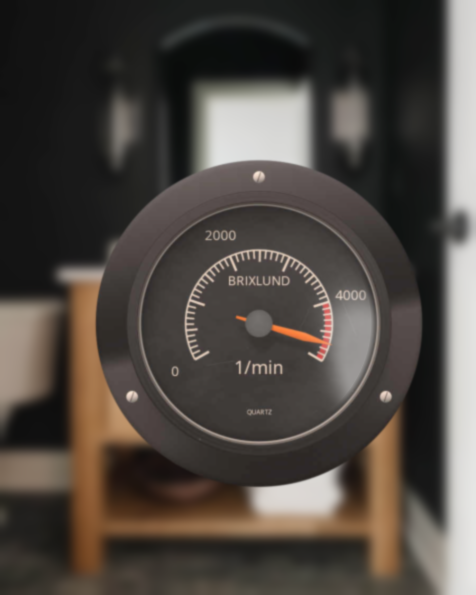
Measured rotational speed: 4700 rpm
